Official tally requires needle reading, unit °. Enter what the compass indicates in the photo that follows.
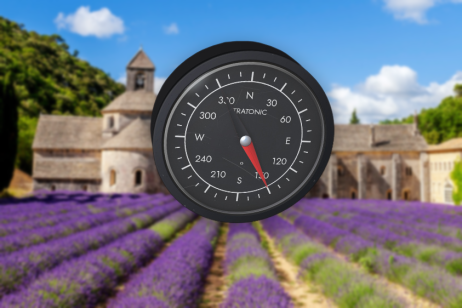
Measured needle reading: 150 °
